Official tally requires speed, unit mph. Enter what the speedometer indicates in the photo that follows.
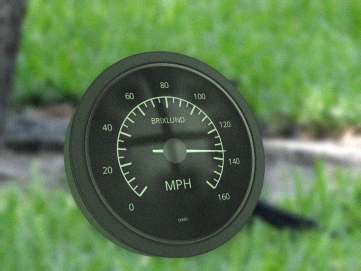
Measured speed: 135 mph
